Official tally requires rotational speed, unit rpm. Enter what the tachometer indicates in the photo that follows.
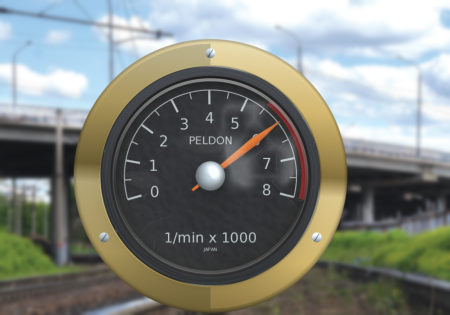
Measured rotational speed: 6000 rpm
